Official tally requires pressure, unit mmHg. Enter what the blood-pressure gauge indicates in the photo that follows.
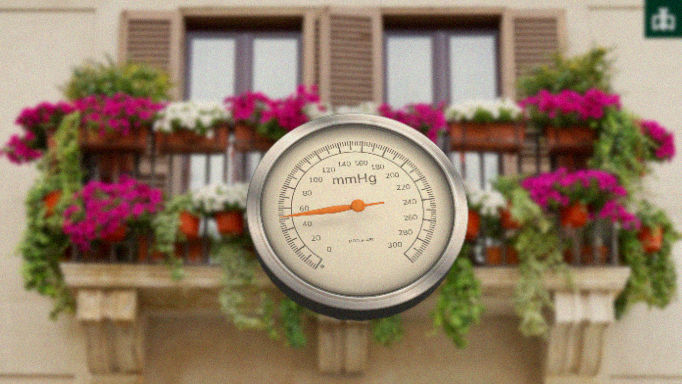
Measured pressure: 50 mmHg
